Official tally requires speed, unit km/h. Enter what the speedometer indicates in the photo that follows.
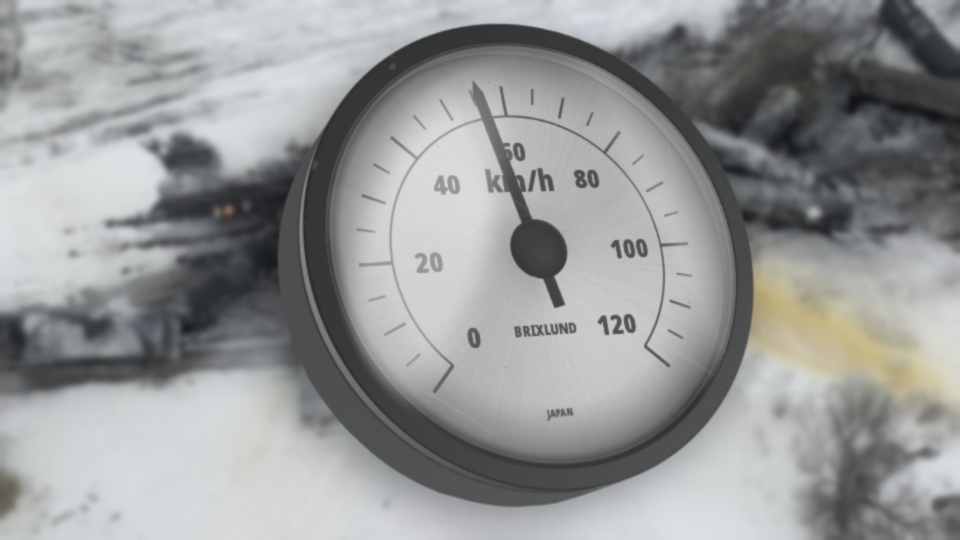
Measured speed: 55 km/h
